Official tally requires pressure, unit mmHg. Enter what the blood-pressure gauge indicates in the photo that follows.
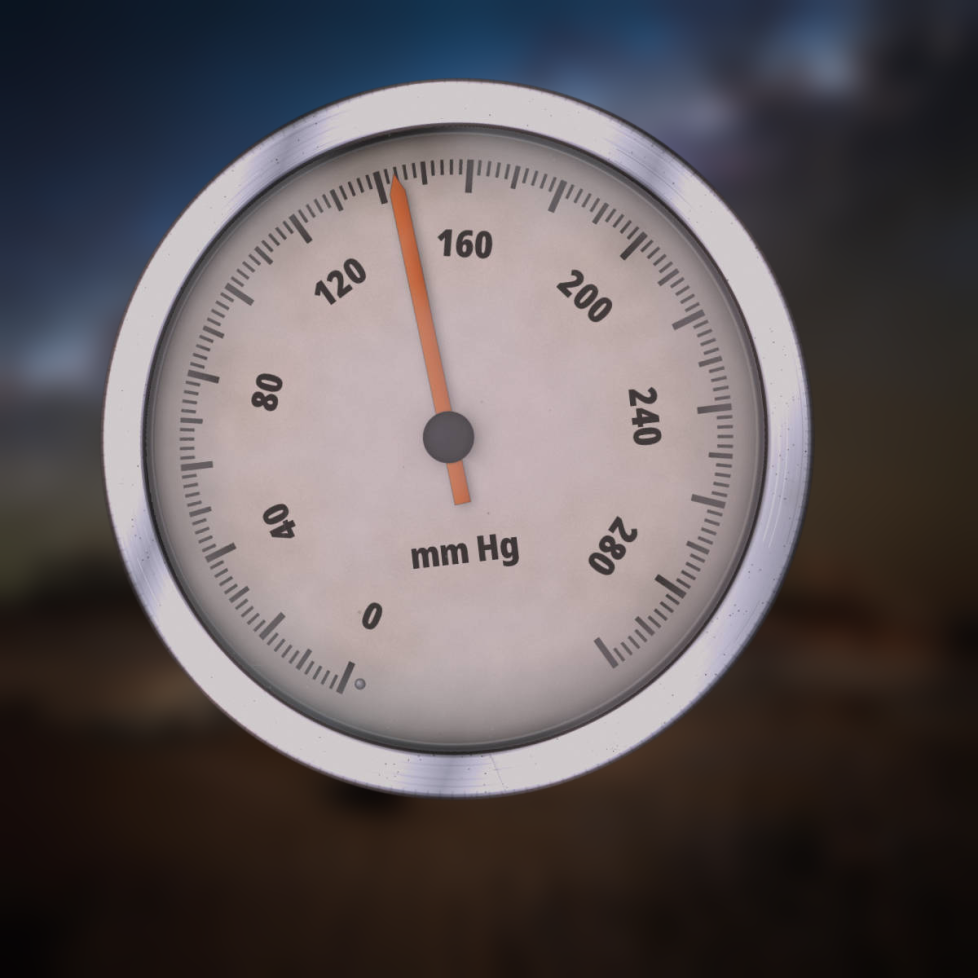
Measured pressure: 144 mmHg
